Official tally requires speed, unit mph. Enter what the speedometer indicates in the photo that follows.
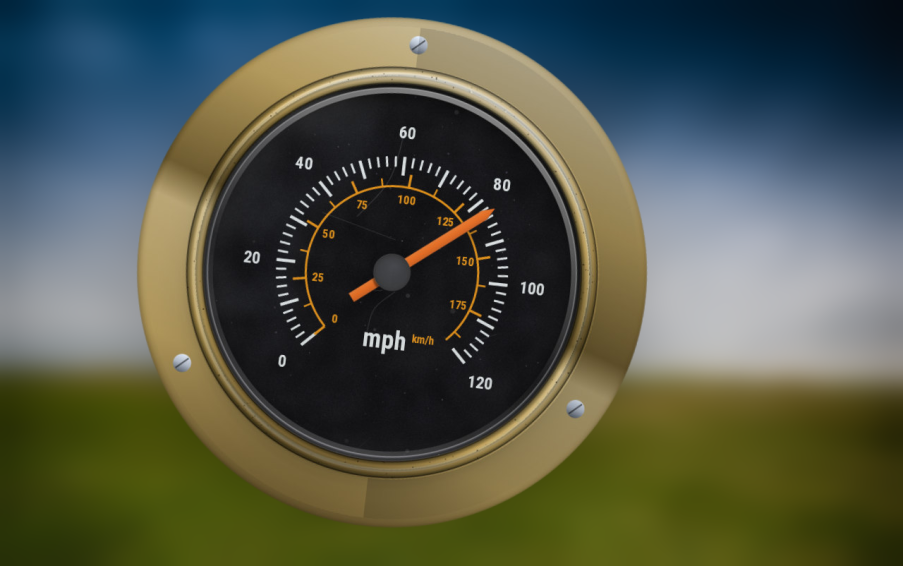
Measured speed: 83 mph
